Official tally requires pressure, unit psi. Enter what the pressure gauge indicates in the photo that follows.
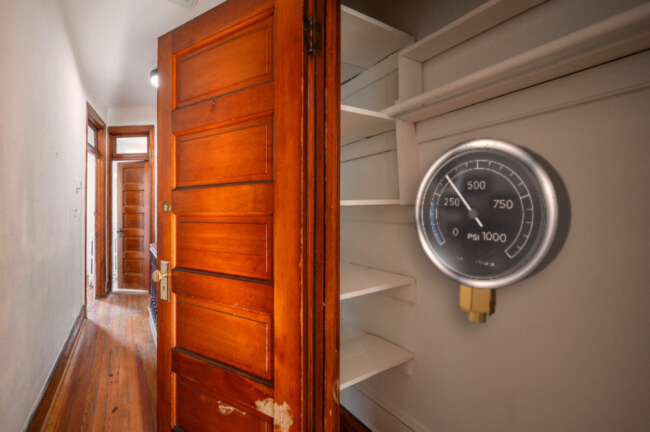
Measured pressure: 350 psi
